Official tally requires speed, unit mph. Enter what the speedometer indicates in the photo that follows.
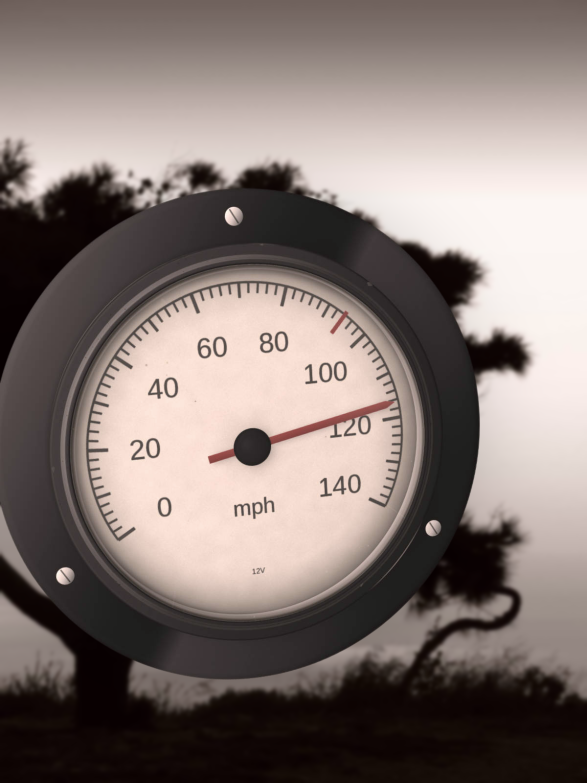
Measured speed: 116 mph
